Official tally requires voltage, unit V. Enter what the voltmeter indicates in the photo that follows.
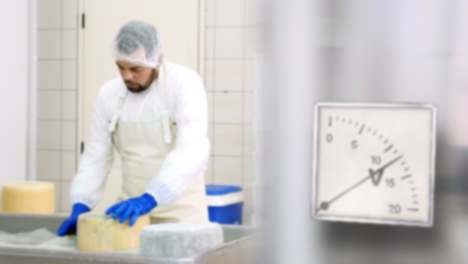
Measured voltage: 12 V
